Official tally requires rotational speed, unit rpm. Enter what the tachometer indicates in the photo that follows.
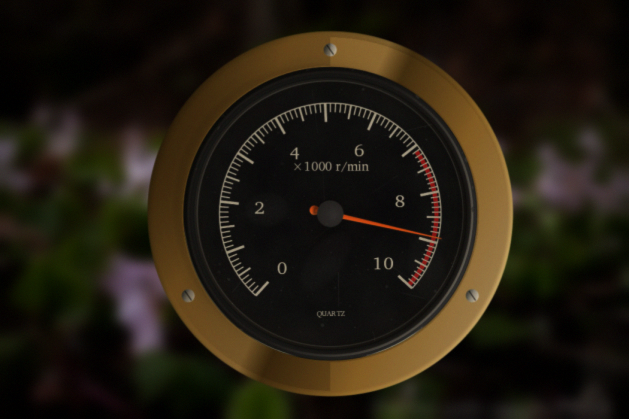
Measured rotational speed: 8900 rpm
